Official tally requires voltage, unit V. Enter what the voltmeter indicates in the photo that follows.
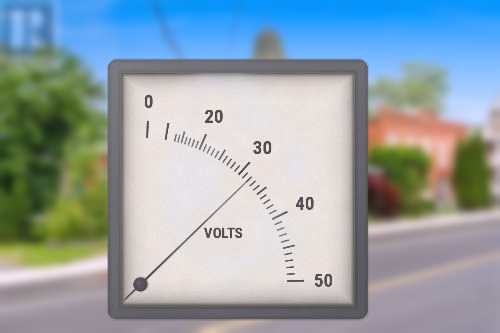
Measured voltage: 32 V
